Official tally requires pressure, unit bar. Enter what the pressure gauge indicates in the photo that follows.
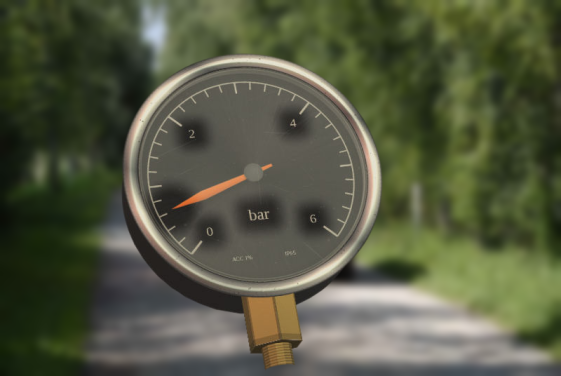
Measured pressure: 0.6 bar
